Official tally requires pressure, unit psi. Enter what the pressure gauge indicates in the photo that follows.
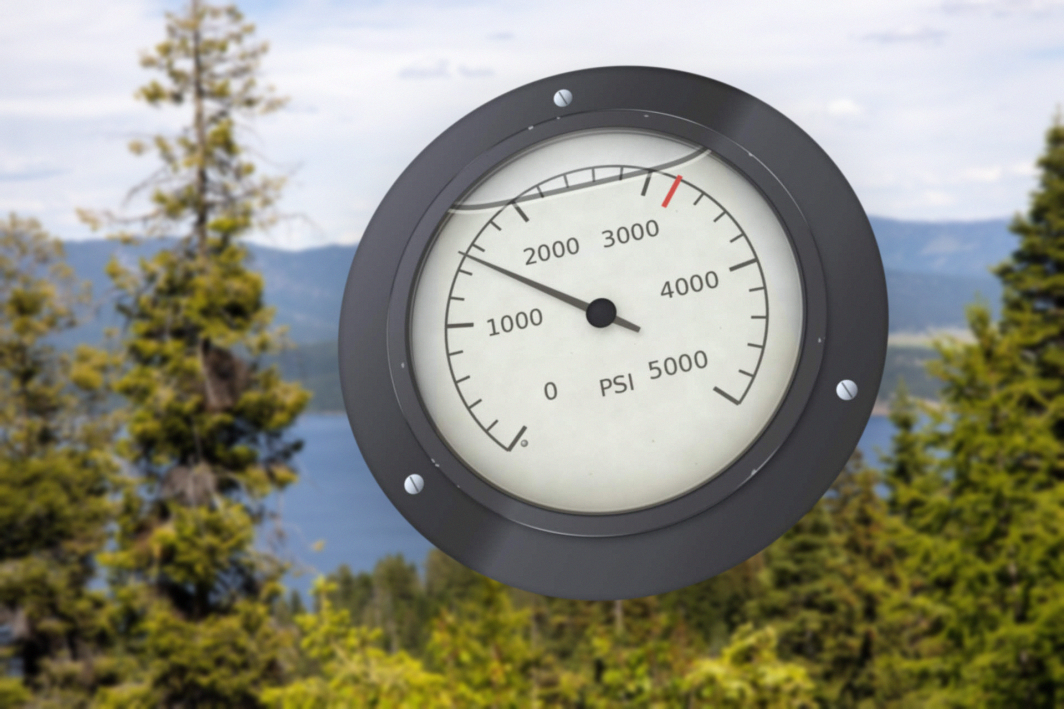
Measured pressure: 1500 psi
